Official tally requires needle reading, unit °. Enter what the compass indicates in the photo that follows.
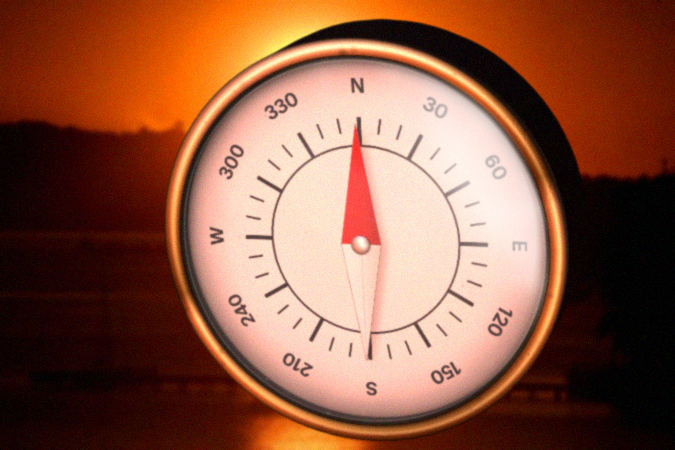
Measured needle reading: 0 °
